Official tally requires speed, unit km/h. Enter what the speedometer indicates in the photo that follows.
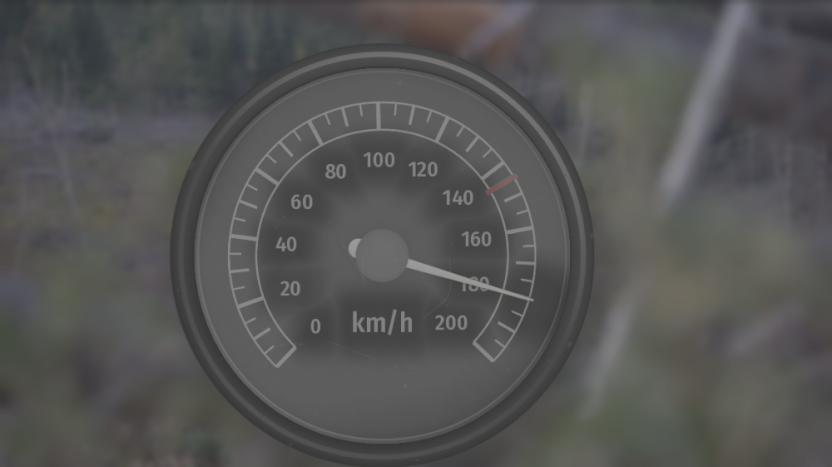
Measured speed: 180 km/h
